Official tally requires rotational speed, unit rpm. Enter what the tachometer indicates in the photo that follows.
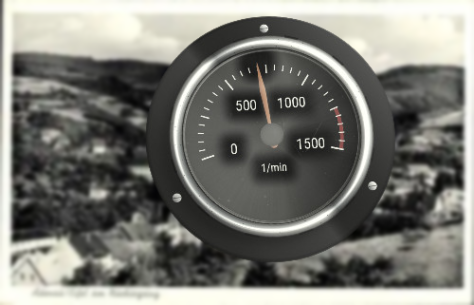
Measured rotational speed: 700 rpm
